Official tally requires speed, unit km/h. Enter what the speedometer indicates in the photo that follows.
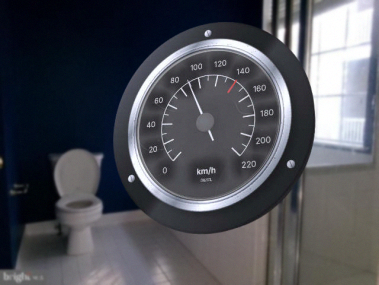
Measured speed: 90 km/h
